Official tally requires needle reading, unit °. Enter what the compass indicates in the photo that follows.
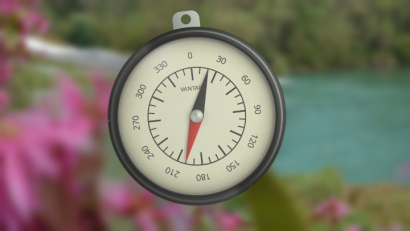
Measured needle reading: 200 °
